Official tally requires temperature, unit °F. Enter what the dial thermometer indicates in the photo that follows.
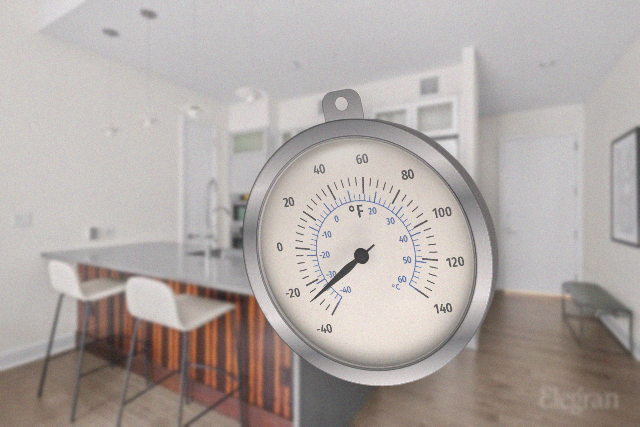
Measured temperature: -28 °F
